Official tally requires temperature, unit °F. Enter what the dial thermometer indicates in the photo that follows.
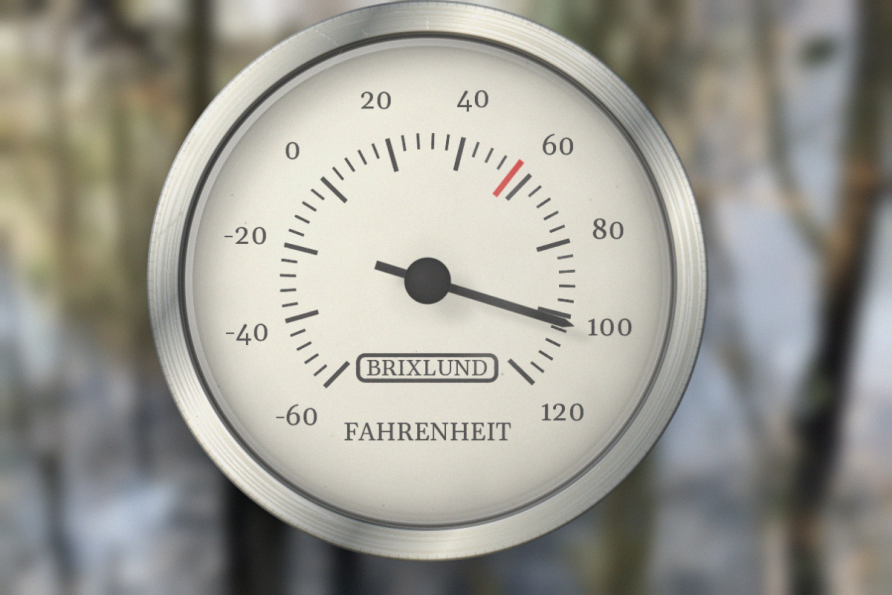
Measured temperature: 102 °F
